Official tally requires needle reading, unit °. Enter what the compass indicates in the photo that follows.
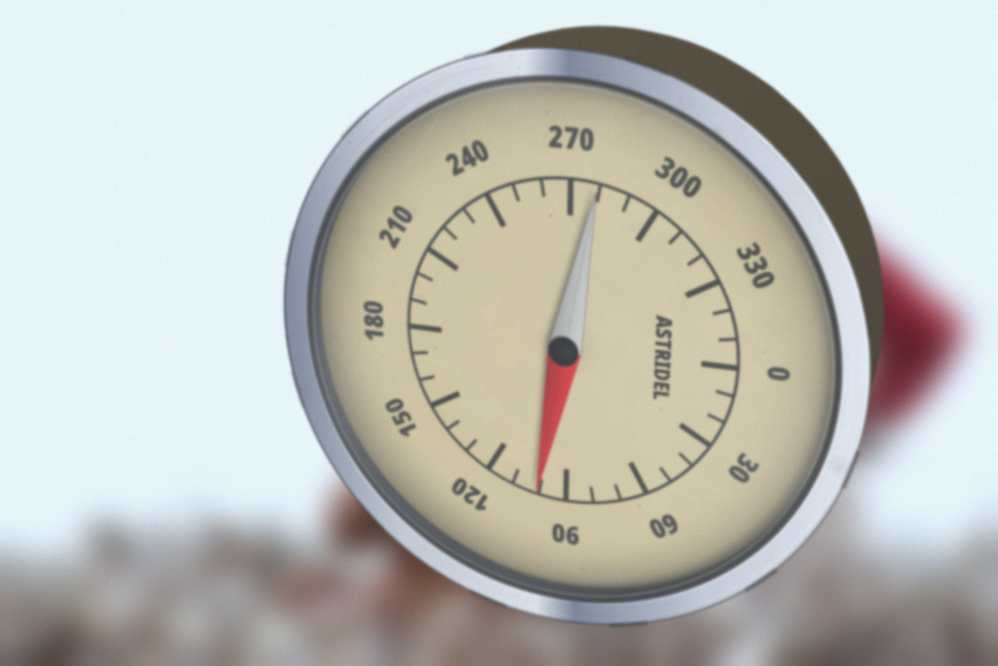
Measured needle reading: 100 °
